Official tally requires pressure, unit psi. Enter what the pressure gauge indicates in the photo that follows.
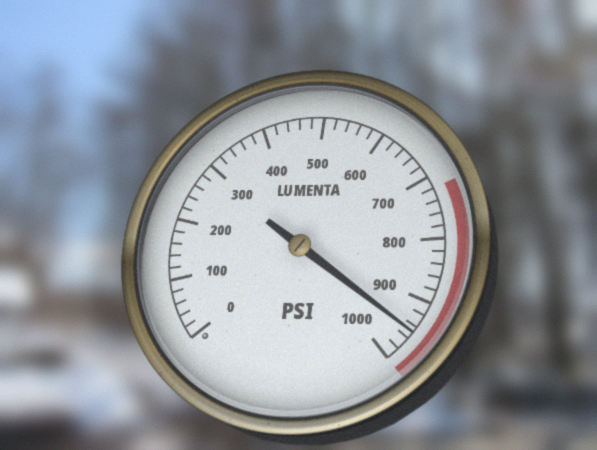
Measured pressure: 950 psi
